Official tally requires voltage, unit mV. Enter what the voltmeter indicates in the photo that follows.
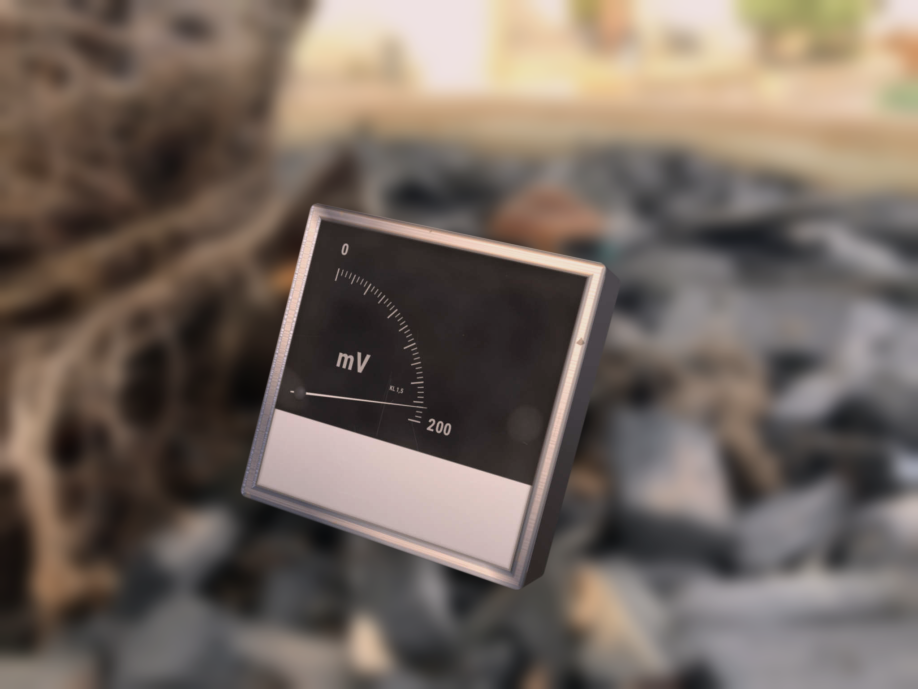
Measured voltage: 185 mV
